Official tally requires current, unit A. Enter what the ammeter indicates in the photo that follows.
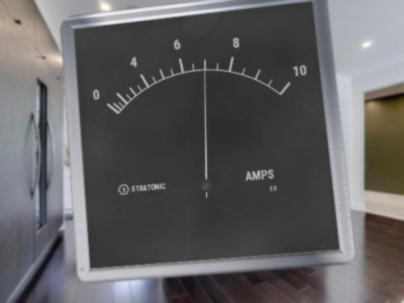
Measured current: 7 A
